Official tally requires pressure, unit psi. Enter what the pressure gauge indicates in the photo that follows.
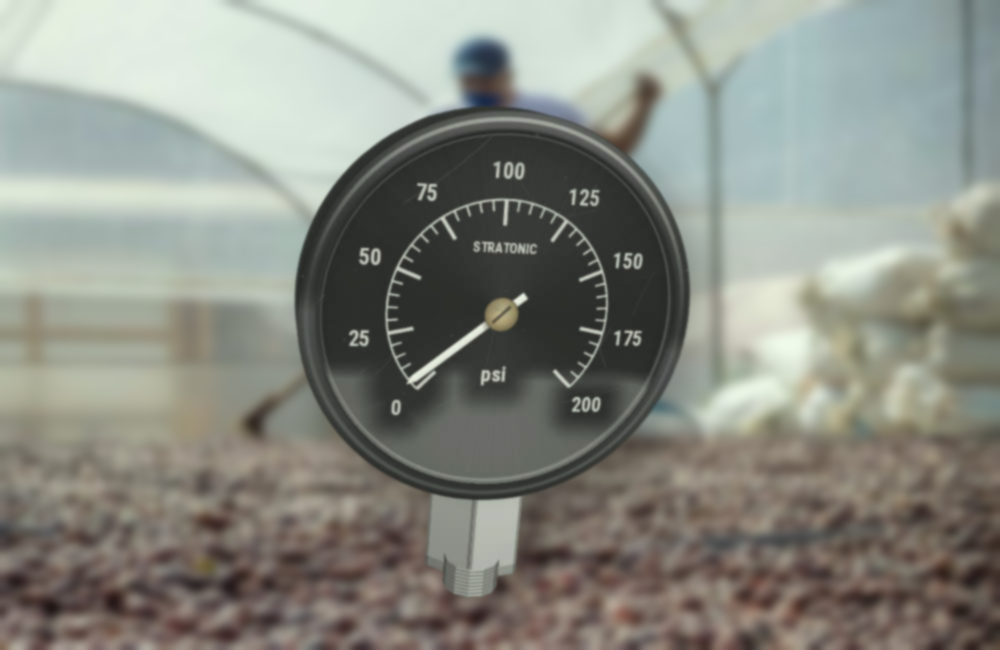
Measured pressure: 5 psi
